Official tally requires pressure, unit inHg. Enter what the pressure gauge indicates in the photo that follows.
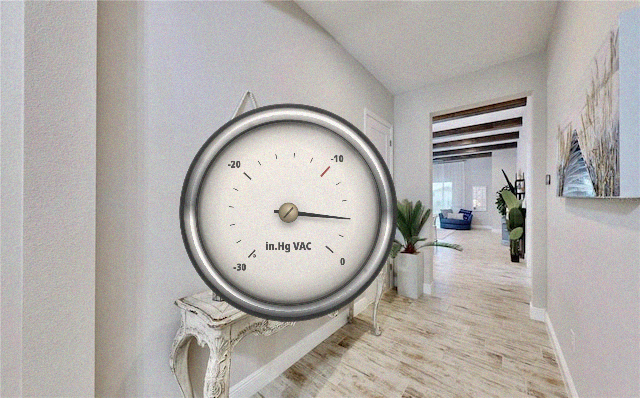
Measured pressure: -4 inHg
